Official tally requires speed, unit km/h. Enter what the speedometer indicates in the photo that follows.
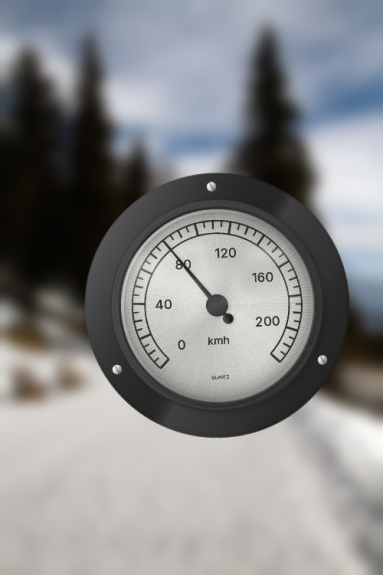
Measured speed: 80 km/h
